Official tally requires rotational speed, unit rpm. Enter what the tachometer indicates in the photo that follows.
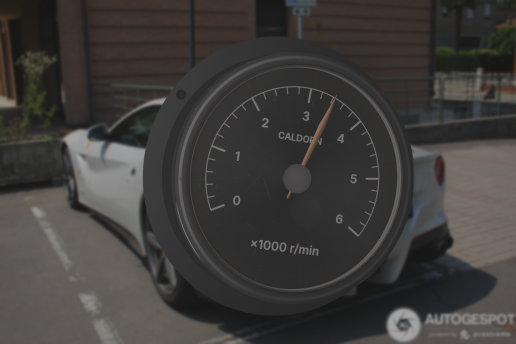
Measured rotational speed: 3400 rpm
